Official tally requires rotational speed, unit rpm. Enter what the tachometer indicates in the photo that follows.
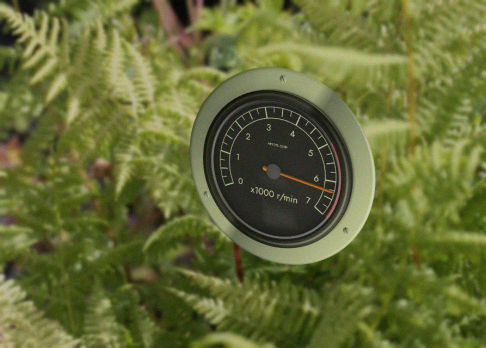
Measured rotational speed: 6250 rpm
